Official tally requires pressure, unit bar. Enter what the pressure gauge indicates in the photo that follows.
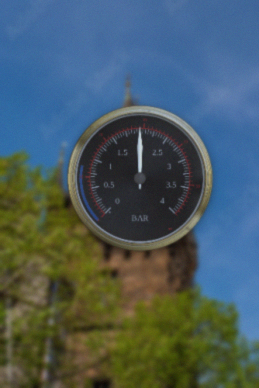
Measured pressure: 2 bar
